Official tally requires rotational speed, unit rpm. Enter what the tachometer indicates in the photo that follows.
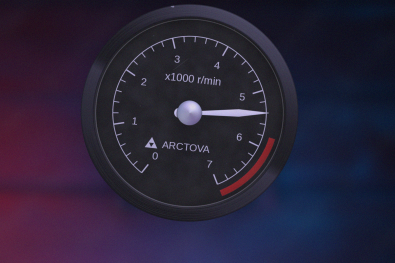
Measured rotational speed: 5400 rpm
